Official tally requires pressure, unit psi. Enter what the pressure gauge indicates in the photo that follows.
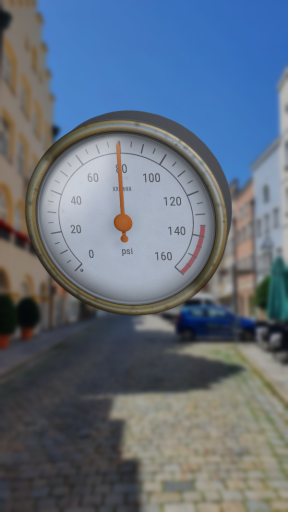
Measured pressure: 80 psi
